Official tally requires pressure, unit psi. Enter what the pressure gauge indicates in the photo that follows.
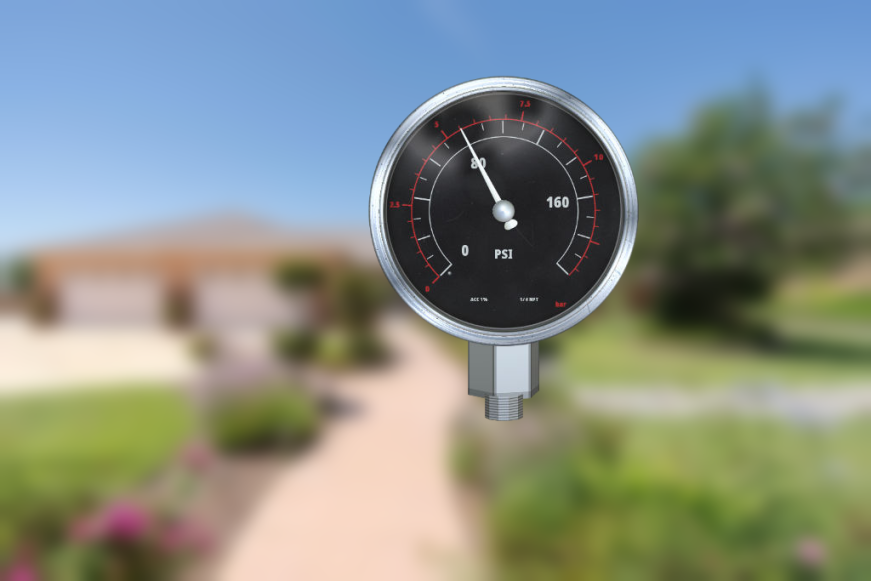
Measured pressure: 80 psi
